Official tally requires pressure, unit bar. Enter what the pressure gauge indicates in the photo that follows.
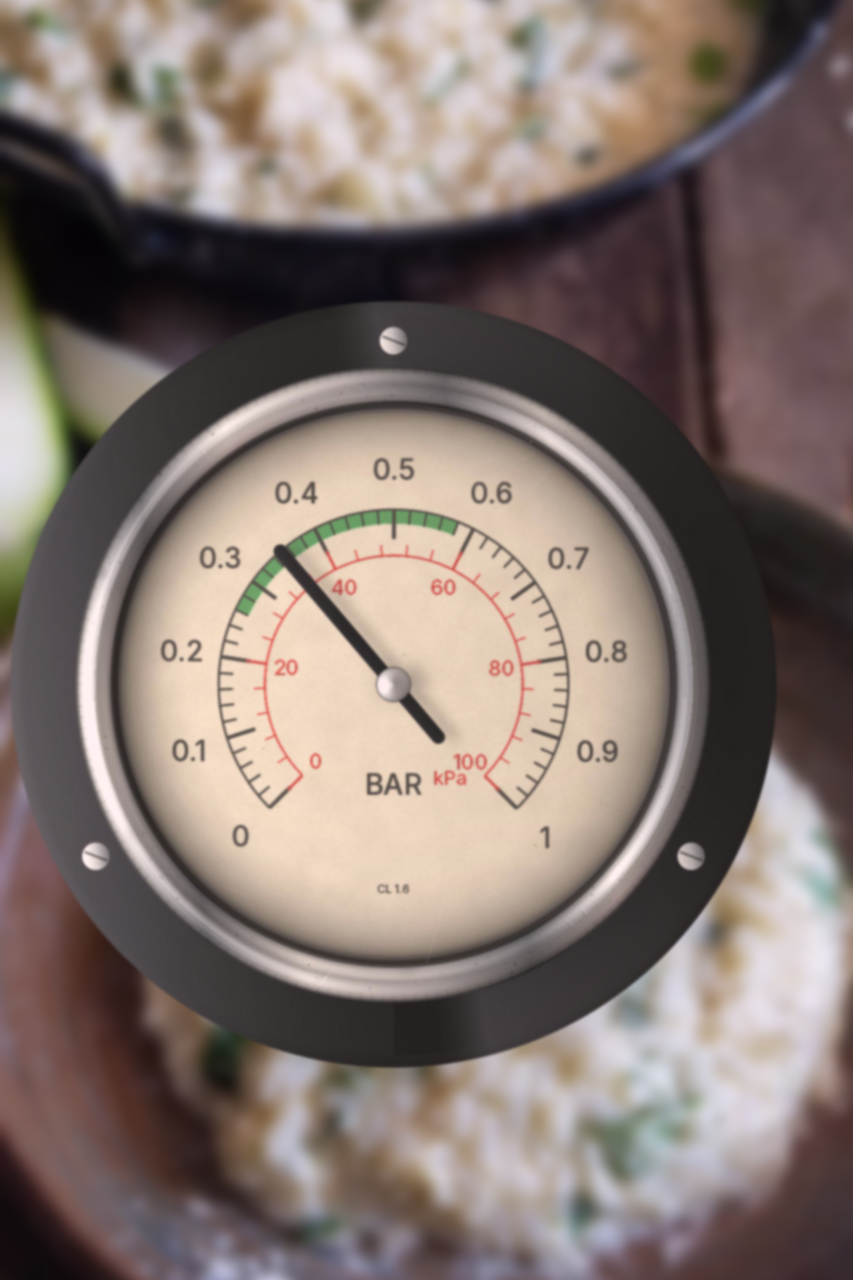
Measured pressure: 0.35 bar
